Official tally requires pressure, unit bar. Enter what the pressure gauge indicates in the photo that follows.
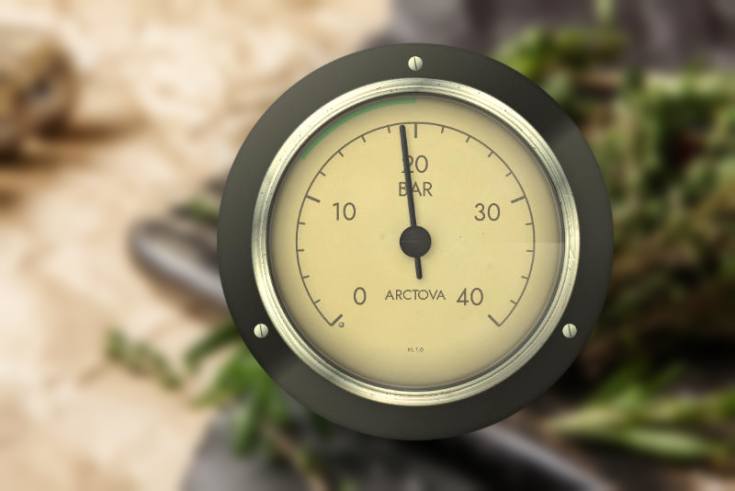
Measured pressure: 19 bar
